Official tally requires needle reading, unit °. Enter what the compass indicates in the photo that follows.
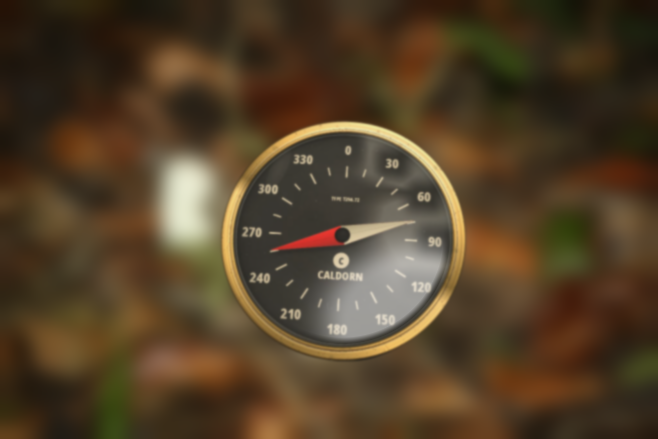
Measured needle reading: 255 °
